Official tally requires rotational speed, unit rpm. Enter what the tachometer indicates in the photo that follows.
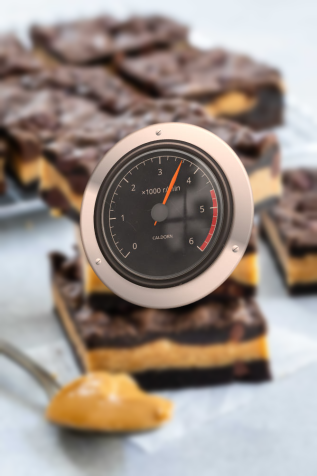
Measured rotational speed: 3600 rpm
